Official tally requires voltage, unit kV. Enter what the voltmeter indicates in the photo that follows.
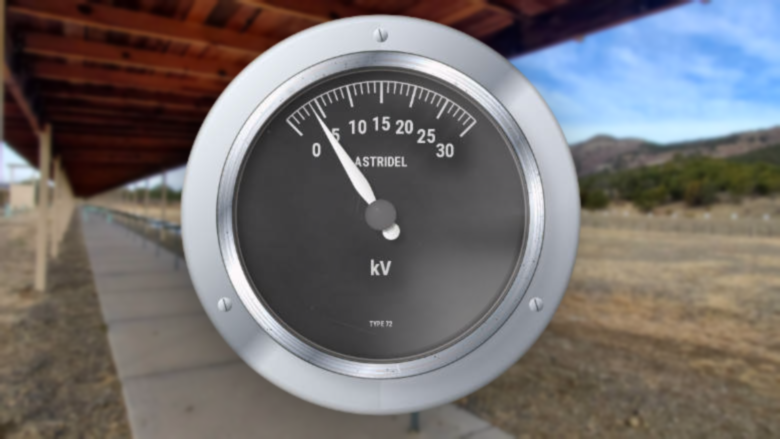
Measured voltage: 4 kV
